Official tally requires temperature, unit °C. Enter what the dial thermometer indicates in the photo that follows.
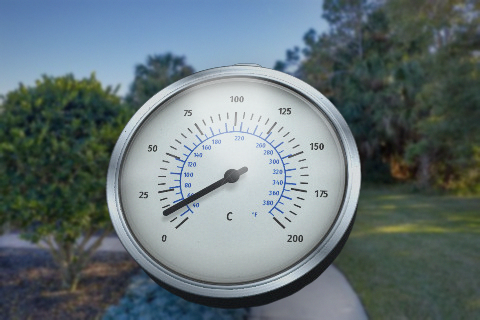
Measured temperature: 10 °C
